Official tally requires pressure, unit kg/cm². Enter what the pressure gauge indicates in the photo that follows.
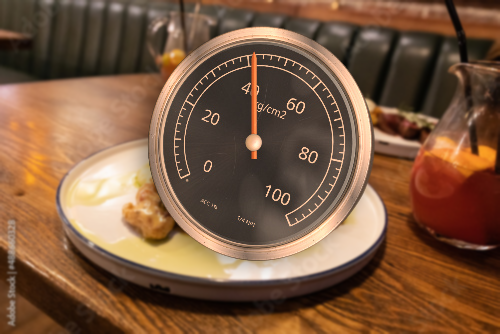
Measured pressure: 42 kg/cm²
